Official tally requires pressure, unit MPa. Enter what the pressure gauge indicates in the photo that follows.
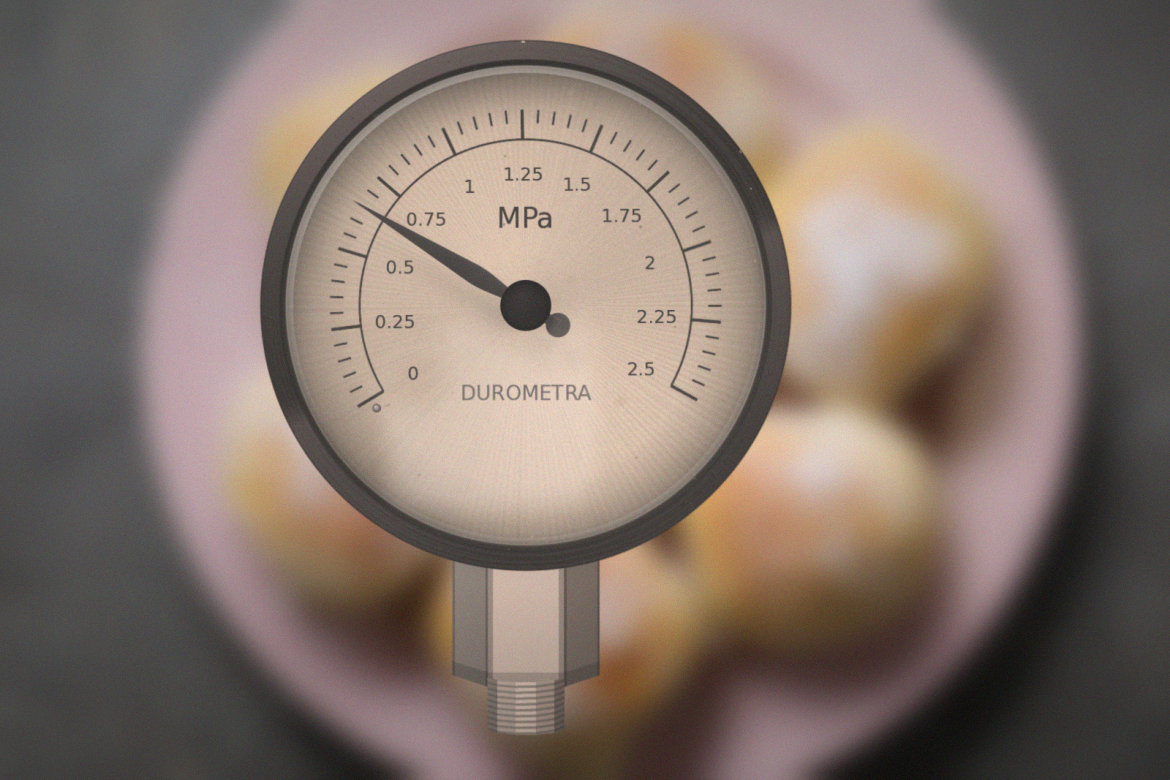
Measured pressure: 0.65 MPa
